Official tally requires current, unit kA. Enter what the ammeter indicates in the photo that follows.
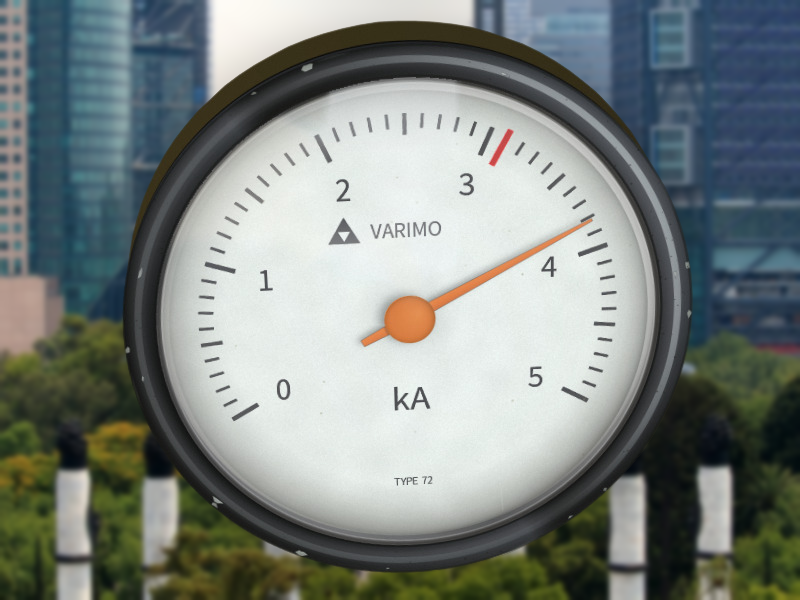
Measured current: 3.8 kA
